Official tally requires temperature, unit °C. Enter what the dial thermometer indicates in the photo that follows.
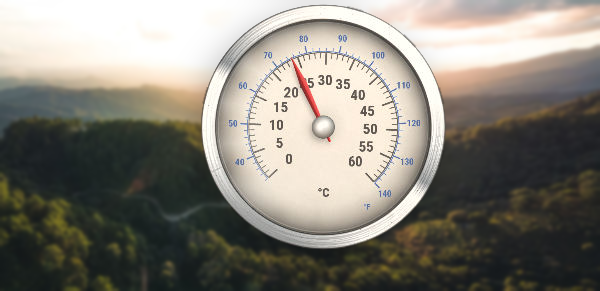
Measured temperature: 24 °C
